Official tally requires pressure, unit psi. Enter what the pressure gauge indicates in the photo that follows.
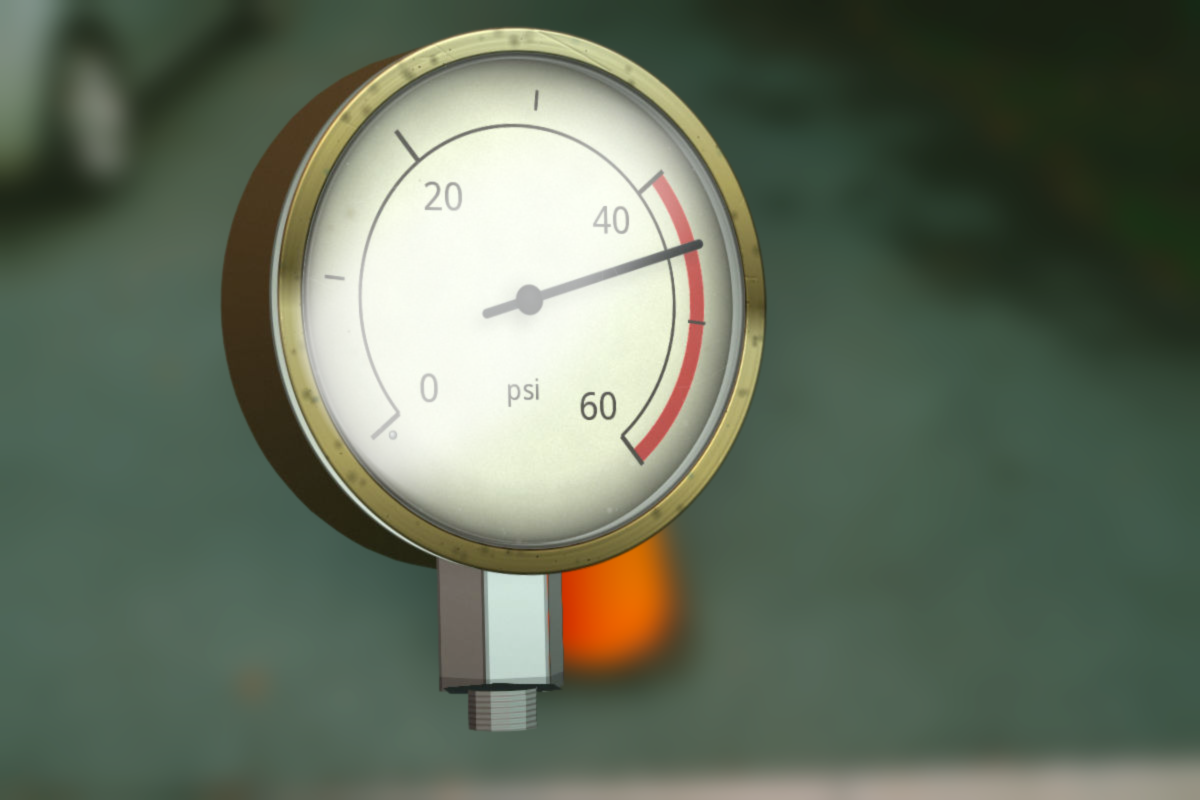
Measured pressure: 45 psi
